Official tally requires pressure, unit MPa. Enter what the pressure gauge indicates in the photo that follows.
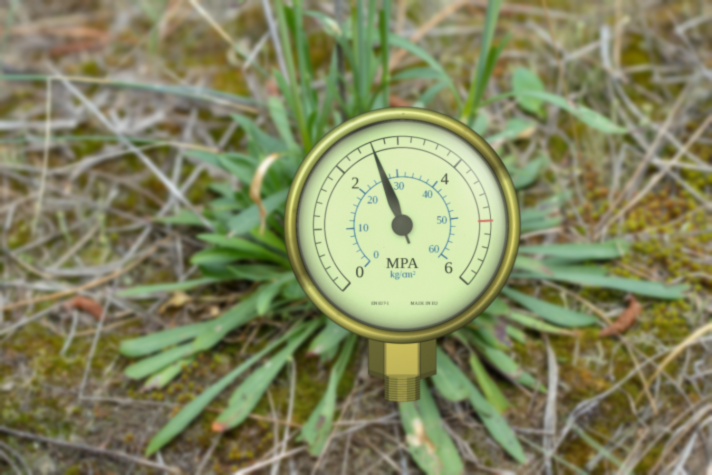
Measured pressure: 2.6 MPa
